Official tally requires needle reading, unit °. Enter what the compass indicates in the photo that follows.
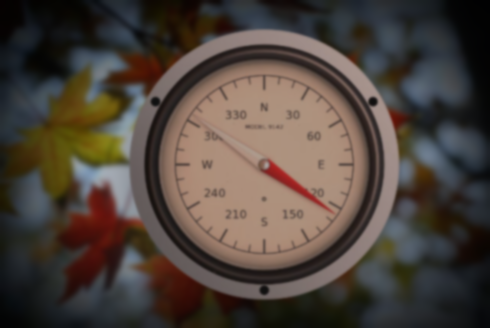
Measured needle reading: 125 °
